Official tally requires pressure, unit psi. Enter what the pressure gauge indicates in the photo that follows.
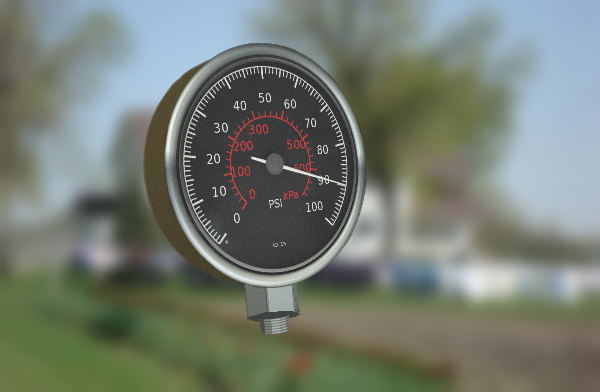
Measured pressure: 90 psi
